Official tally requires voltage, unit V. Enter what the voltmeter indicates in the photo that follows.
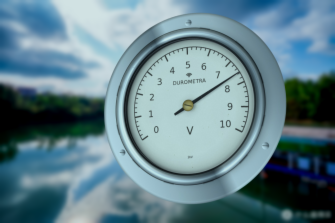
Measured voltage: 7.6 V
